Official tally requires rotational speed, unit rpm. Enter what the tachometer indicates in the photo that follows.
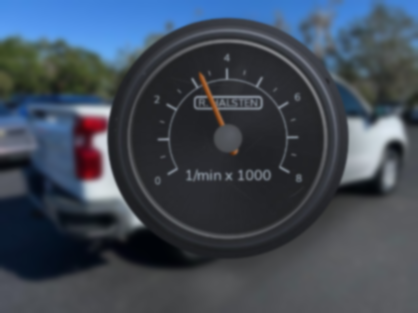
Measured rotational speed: 3250 rpm
